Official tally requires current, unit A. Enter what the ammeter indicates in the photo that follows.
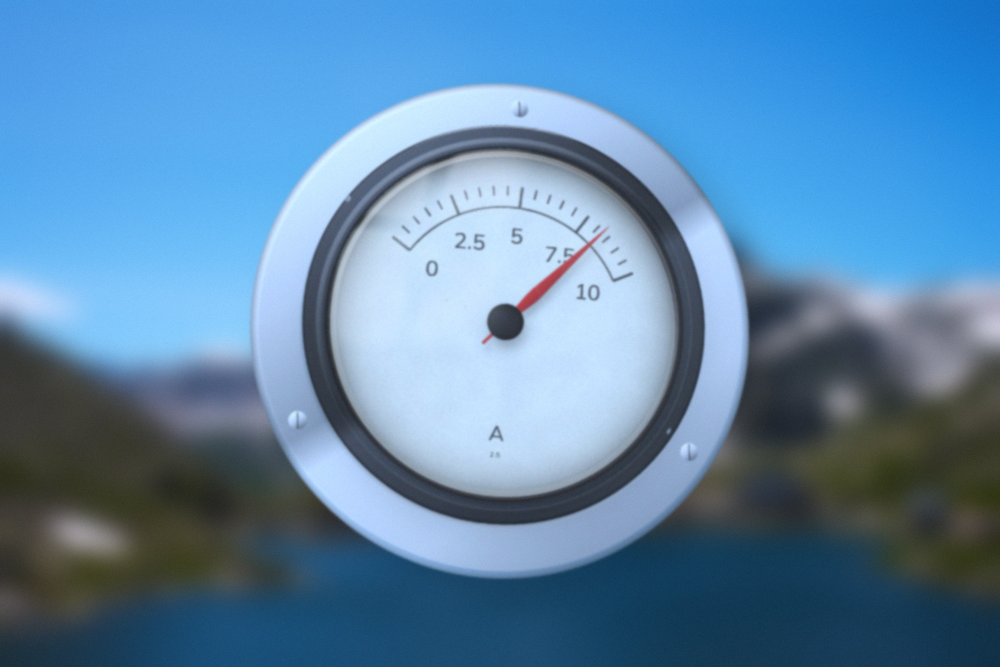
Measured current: 8.25 A
